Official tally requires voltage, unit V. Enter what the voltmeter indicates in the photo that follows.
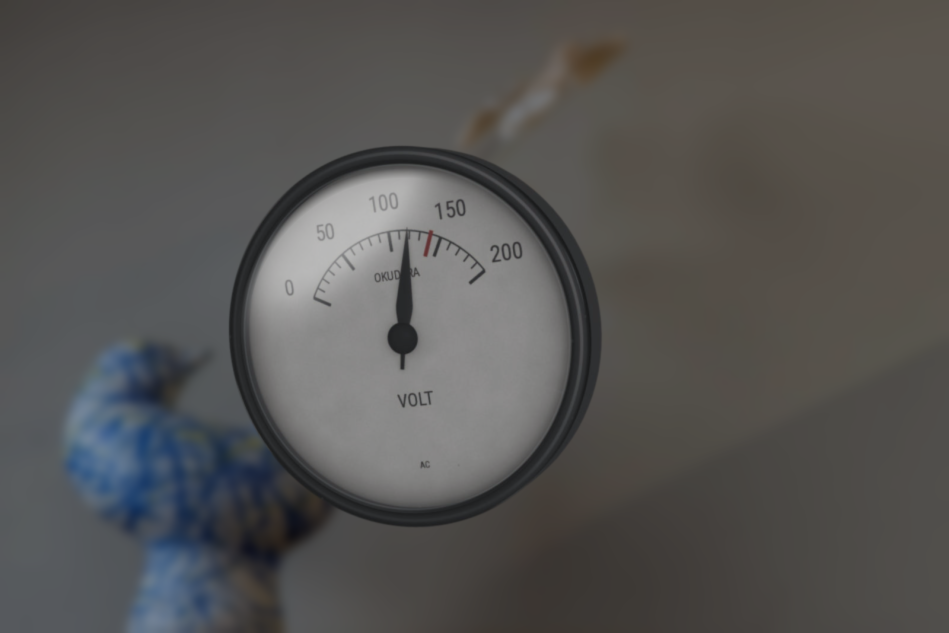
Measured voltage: 120 V
